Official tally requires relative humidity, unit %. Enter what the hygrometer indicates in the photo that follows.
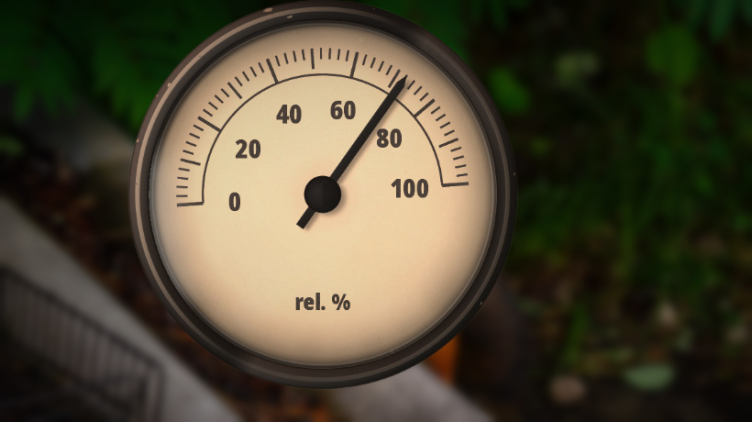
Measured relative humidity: 72 %
